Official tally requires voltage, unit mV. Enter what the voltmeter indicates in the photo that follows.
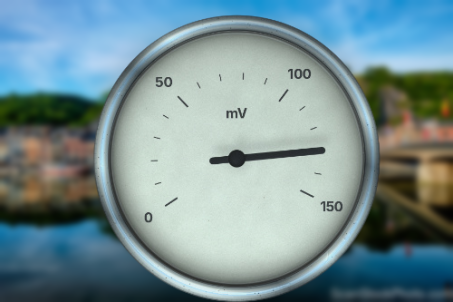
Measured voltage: 130 mV
